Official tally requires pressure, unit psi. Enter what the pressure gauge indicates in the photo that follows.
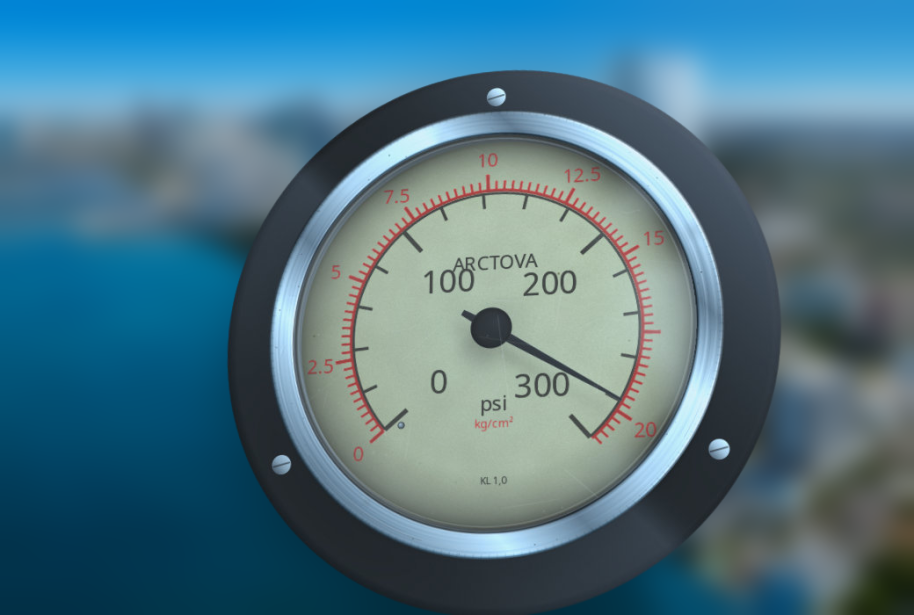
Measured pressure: 280 psi
